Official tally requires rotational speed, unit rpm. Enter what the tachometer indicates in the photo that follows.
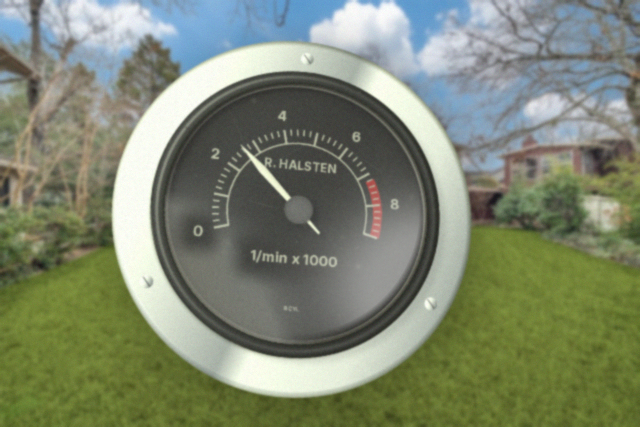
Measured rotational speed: 2600 rpm
